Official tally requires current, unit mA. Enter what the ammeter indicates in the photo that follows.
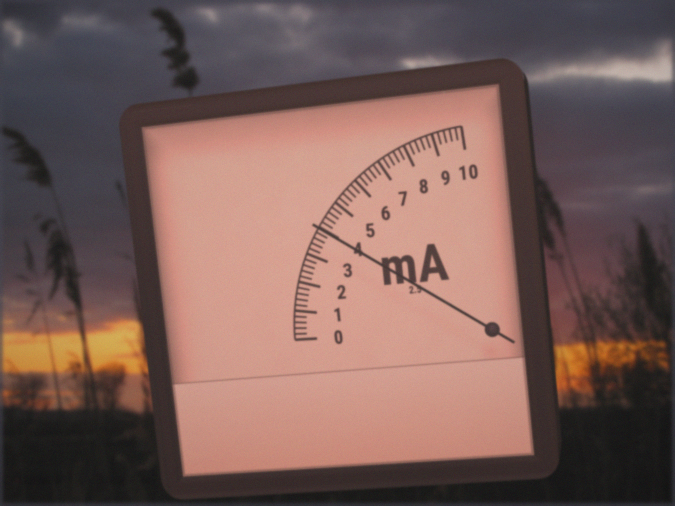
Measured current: 4 mA
